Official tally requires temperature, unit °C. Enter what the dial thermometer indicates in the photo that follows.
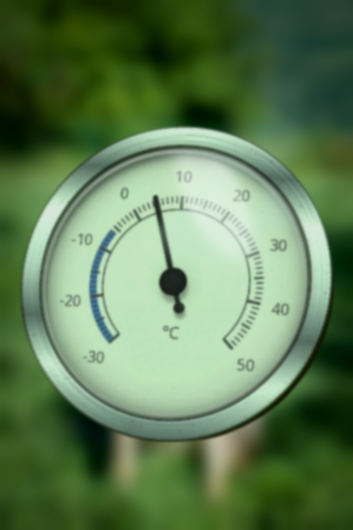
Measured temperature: 5 °C
